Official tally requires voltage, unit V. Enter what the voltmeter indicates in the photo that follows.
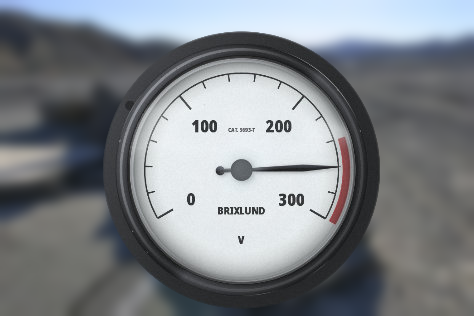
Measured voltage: 260 V
